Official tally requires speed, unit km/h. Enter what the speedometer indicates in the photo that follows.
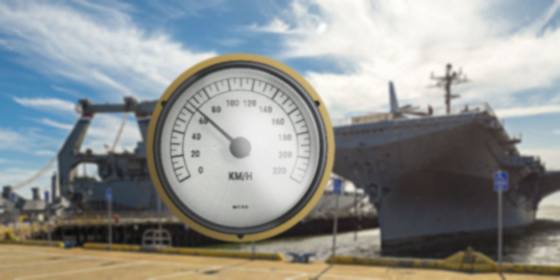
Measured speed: 65 km/h
